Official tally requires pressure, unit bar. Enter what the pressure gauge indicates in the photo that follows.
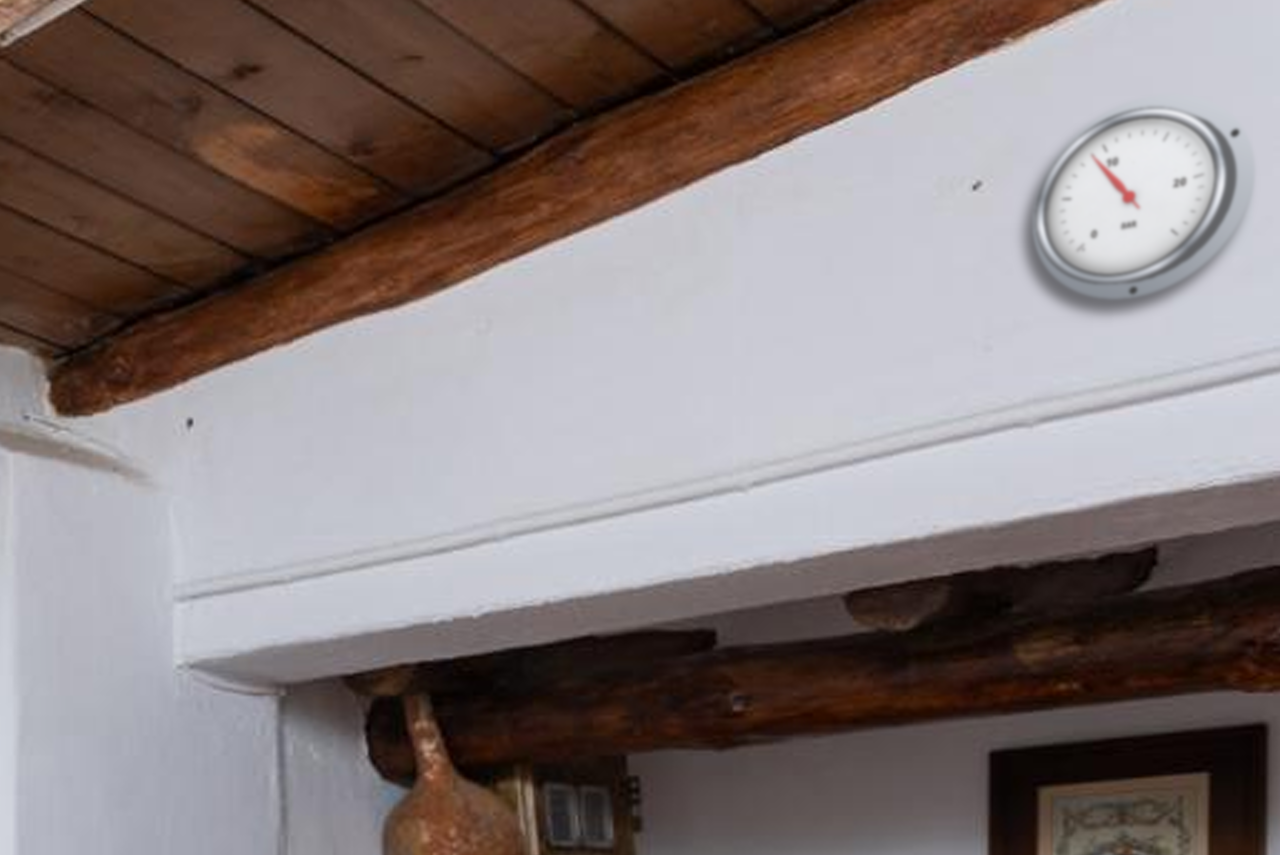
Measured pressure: 9 bar
